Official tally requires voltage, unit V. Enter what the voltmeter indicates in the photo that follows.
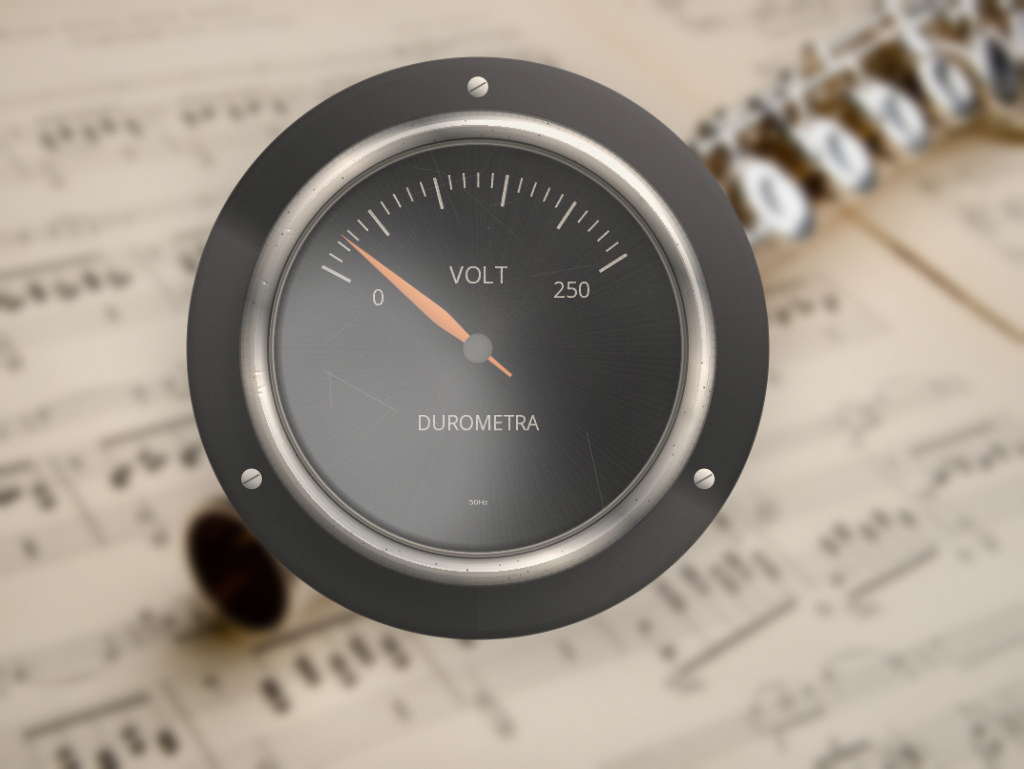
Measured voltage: 25 V
